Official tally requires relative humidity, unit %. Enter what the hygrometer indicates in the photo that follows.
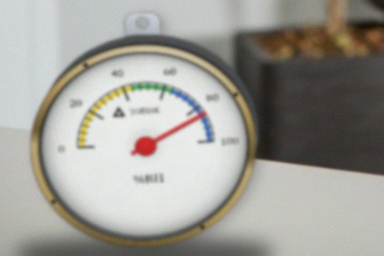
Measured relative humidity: 84 %
